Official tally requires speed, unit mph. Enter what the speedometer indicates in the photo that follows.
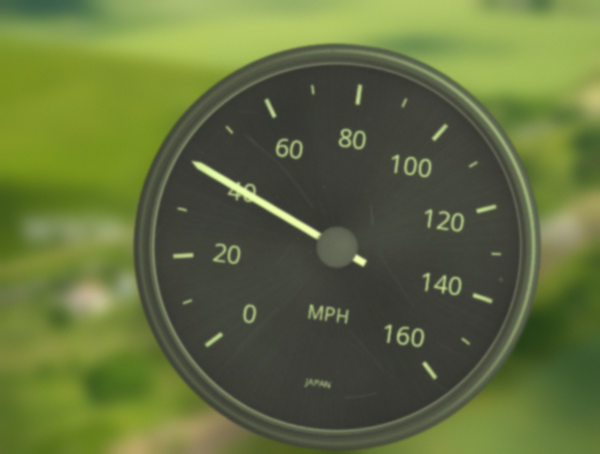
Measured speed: 40 mph
